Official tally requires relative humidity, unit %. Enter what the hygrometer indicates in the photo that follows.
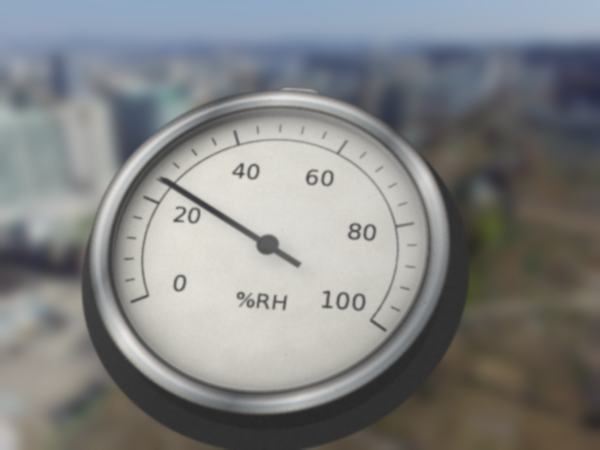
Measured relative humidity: 24 %
